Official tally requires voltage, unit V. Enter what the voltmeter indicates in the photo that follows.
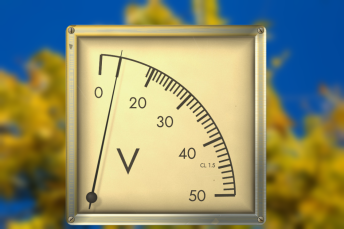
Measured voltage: 10 V
